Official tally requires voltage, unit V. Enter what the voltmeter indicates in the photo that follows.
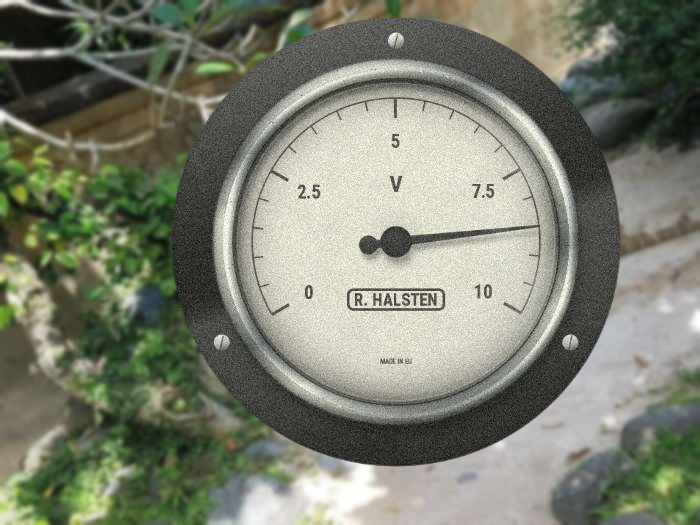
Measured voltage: 8.5 V
